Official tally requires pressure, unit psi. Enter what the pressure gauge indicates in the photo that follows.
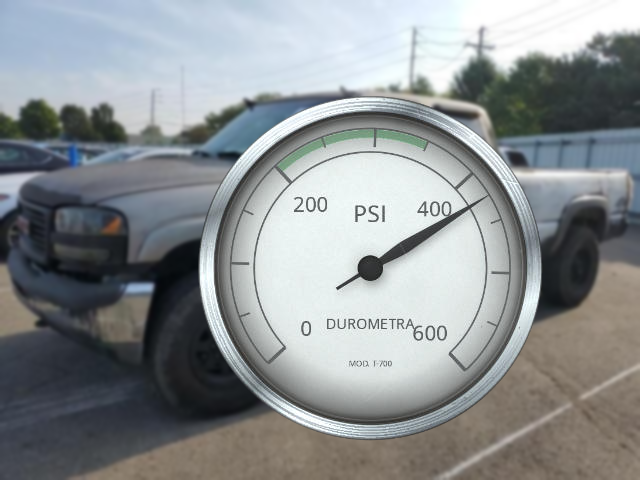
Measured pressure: 425 psi
